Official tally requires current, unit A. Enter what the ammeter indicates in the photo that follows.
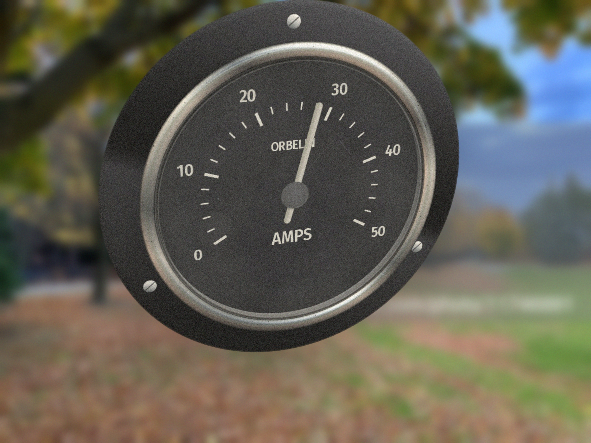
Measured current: 28 A
